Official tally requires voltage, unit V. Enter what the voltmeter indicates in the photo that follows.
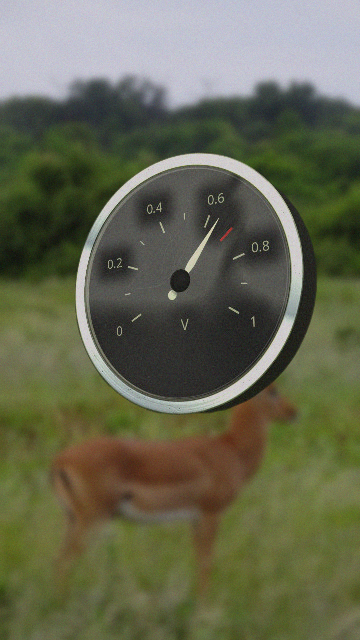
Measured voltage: 0.65 V
